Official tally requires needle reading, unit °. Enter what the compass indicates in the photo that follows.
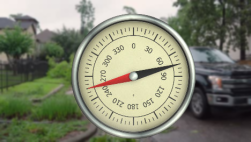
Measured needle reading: 255 °
